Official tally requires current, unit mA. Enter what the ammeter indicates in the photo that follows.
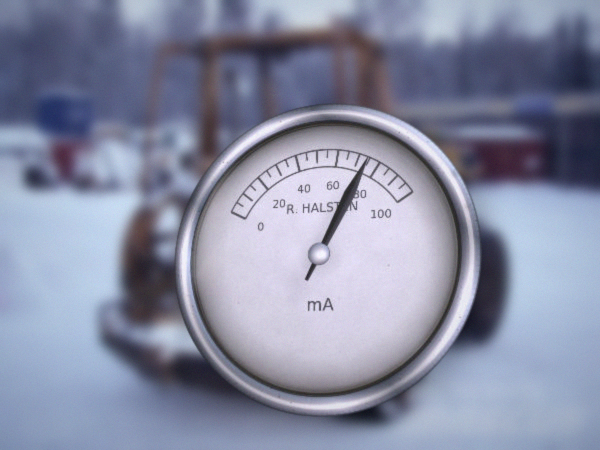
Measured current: 75 mA
